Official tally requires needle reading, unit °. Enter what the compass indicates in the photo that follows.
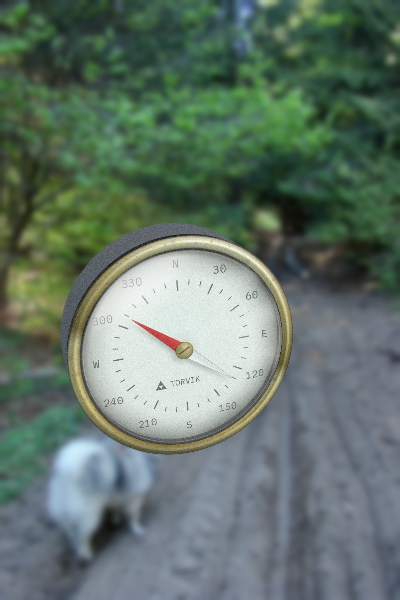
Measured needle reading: 310 °
